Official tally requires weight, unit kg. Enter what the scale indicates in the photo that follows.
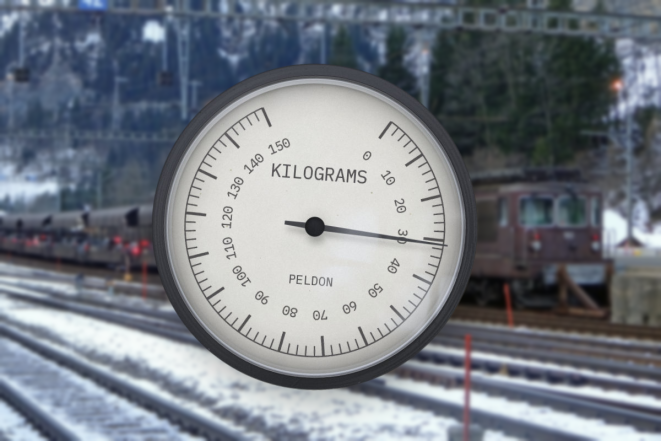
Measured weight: 31 kg
